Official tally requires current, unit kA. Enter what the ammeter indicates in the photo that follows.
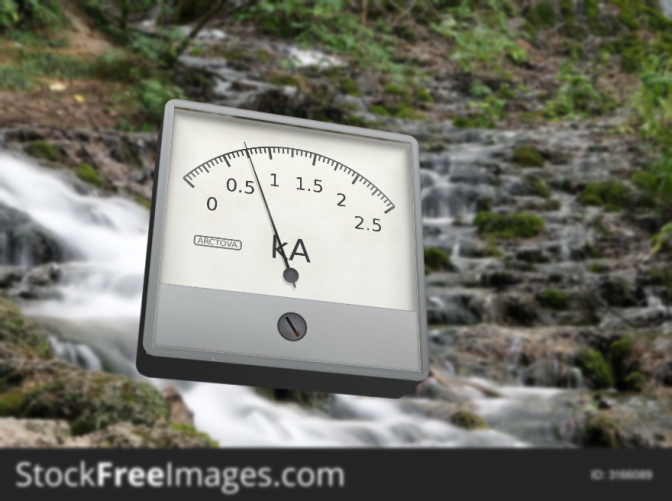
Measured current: 0.75 kA
